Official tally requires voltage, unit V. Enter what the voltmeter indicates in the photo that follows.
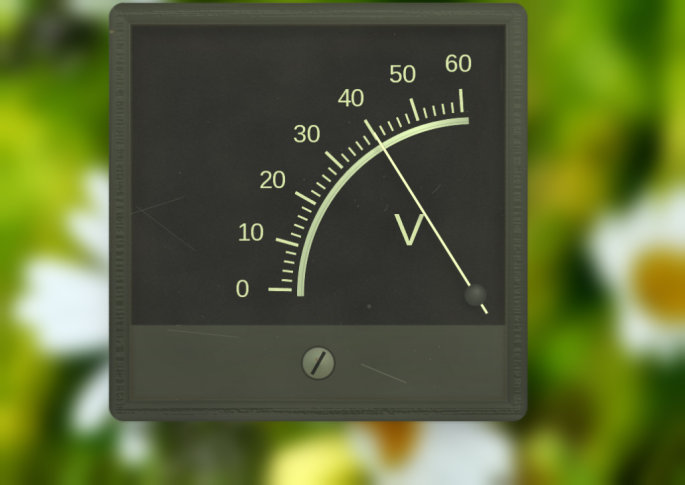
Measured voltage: 40 V
